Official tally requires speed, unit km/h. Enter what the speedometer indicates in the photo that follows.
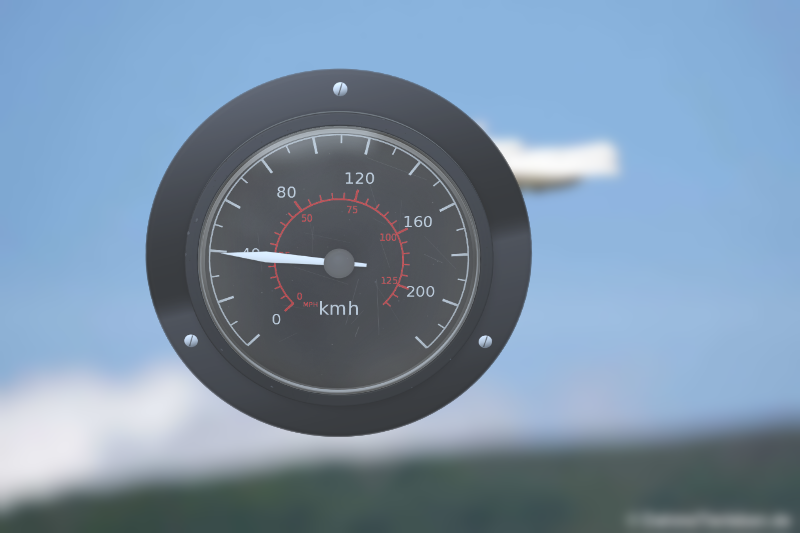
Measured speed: 40 km/h
